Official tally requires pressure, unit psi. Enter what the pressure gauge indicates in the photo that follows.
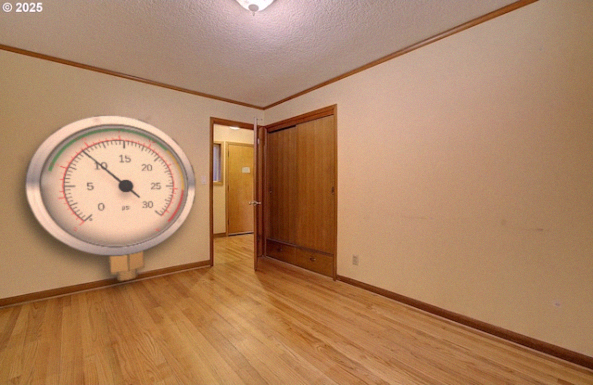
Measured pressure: 10 psi
